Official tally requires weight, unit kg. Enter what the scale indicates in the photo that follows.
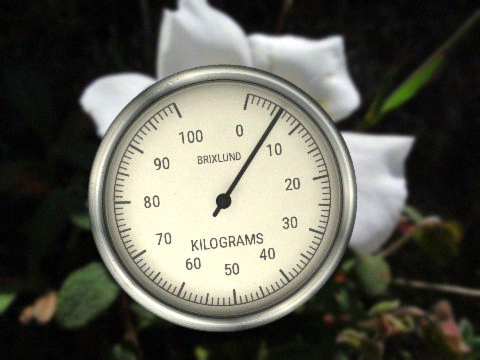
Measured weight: 6 kg
